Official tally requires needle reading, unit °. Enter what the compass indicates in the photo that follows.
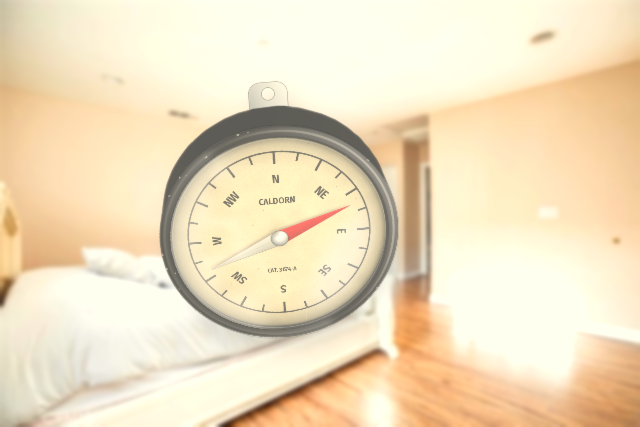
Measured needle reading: 67.5 °
